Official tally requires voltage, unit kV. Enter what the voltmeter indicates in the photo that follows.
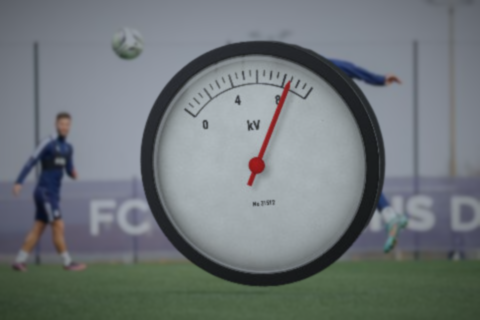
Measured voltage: 8.5 kV
